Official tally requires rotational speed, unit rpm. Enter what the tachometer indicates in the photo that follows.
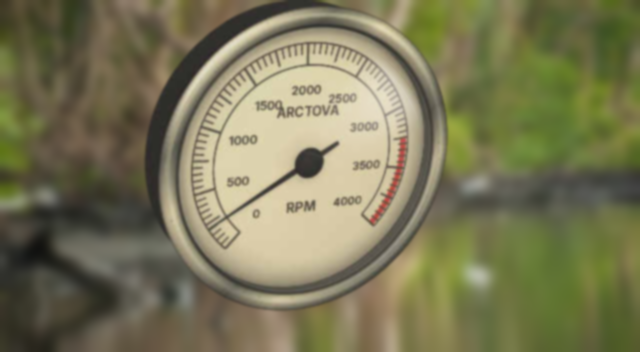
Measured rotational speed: 250 rpm
